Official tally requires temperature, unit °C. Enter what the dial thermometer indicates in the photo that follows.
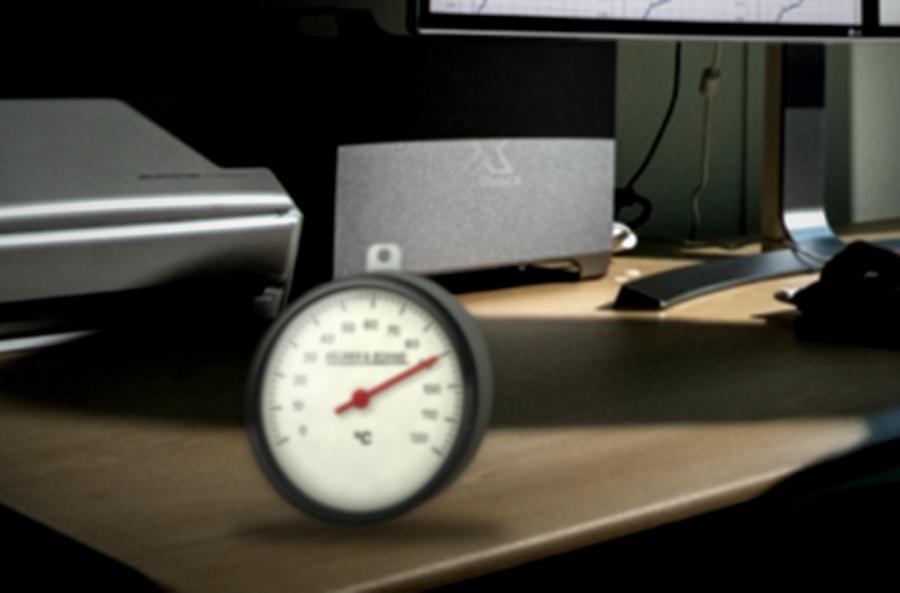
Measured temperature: 90 °C
